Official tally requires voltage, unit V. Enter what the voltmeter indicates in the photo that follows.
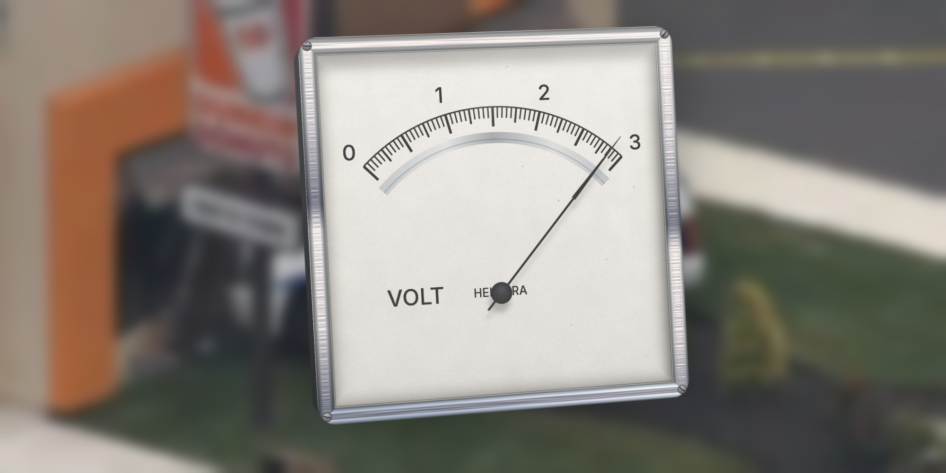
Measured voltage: 2.85 V
